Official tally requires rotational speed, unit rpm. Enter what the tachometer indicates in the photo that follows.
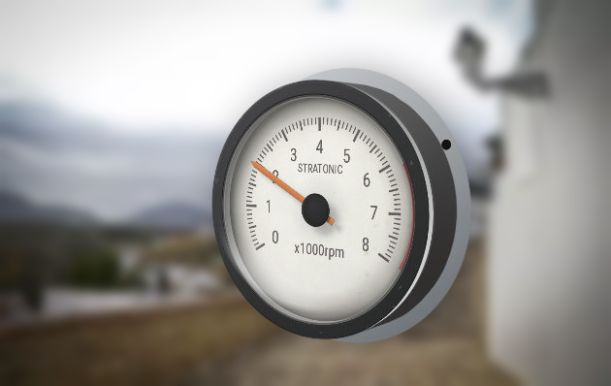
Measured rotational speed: 2000 rpm
